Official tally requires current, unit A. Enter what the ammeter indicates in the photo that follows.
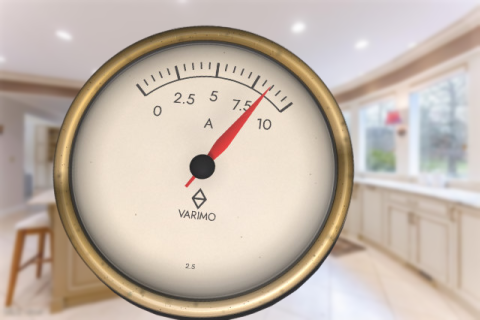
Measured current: 8.5 A
